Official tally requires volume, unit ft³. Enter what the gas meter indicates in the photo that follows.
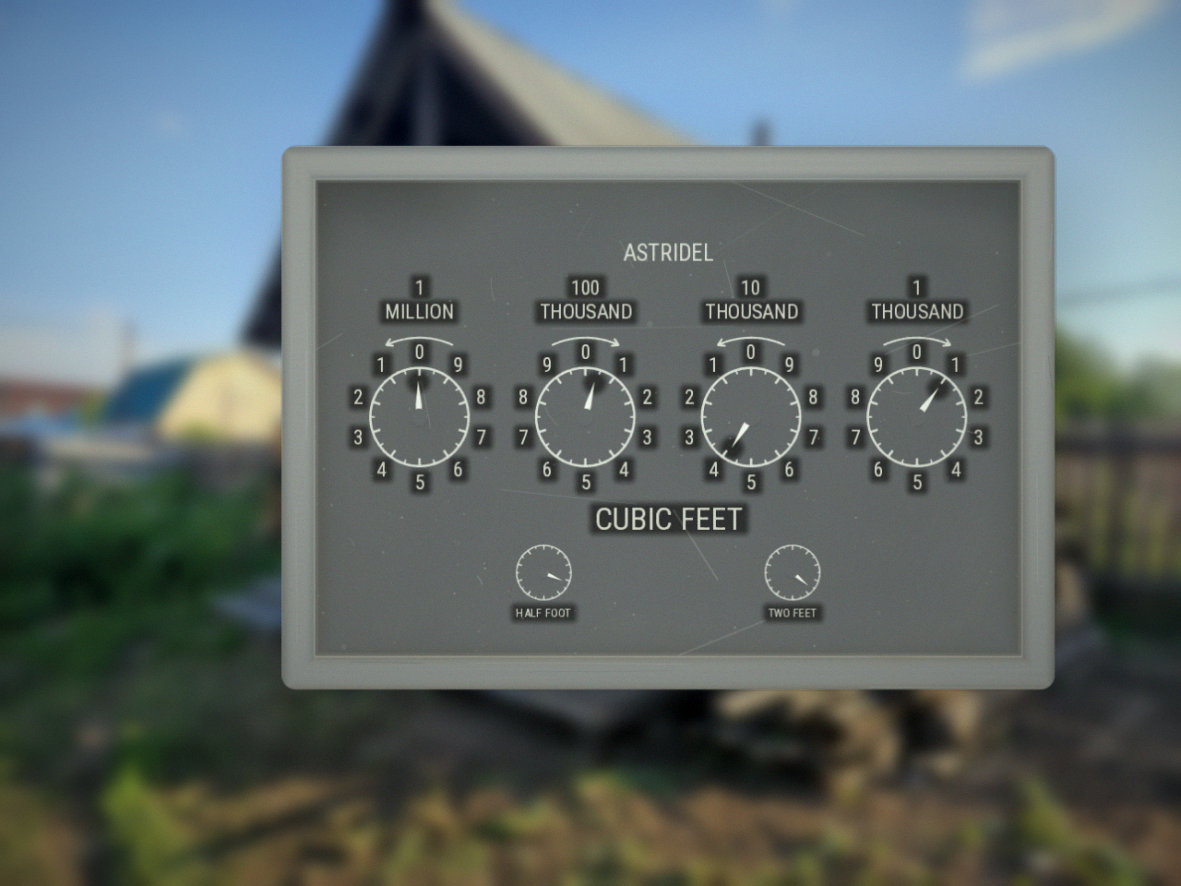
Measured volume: 4100 ft³
